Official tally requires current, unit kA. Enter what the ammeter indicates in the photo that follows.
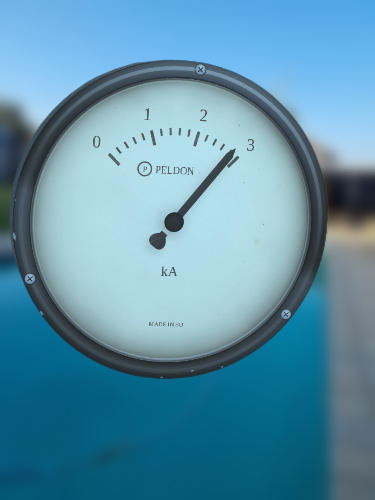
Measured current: 2.8 kA
